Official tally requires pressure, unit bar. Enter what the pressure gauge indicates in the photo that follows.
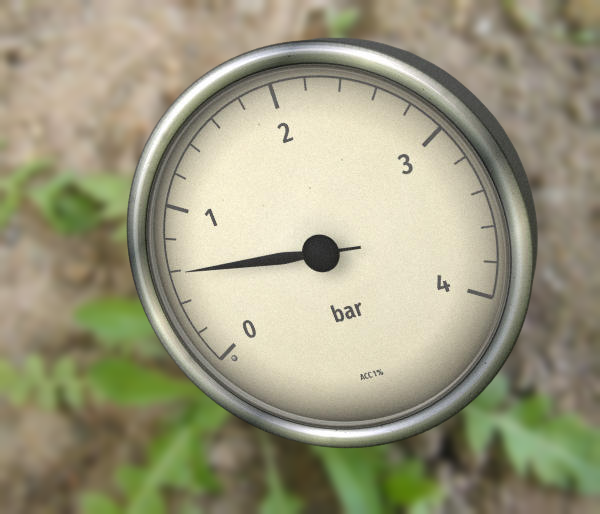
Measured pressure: 0.6 bar
